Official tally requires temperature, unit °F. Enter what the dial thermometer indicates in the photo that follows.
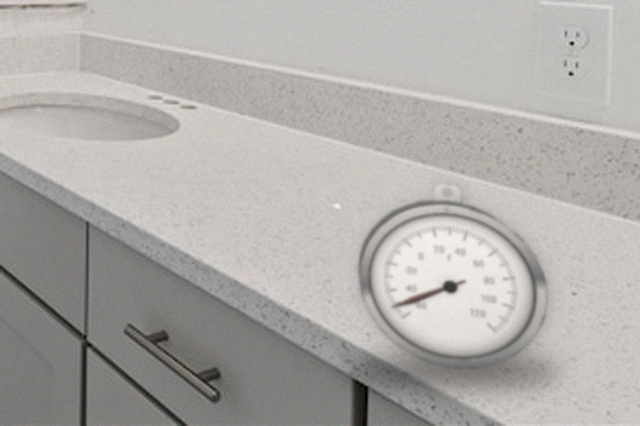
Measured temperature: -50 °F
